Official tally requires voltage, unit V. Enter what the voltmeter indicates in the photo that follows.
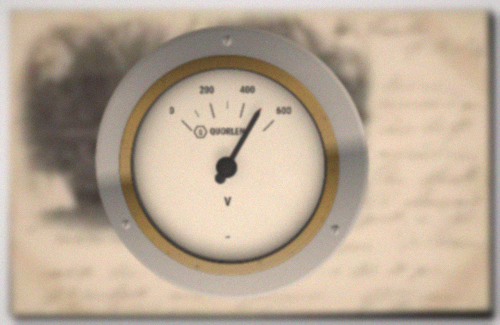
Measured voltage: 500 V
